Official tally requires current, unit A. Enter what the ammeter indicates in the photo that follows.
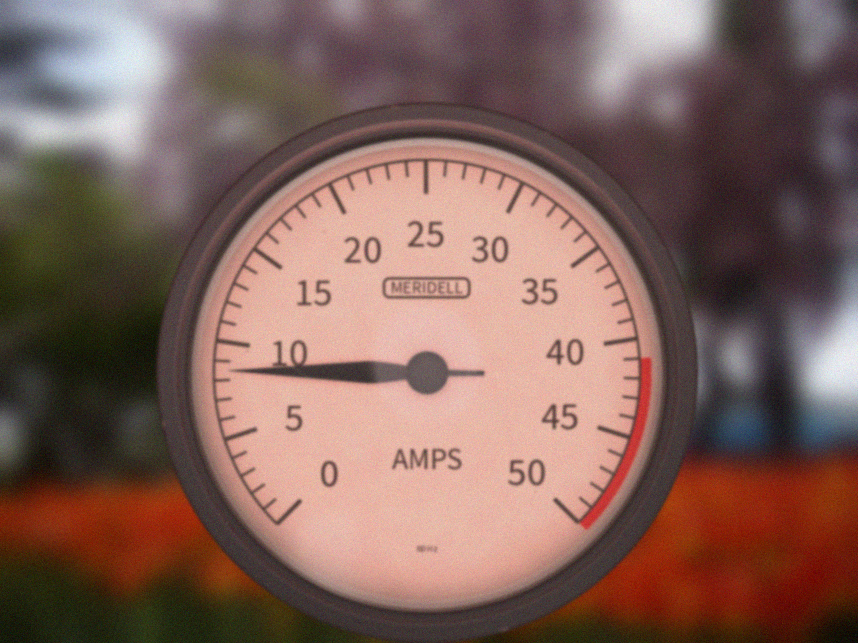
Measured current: 8.5 A
